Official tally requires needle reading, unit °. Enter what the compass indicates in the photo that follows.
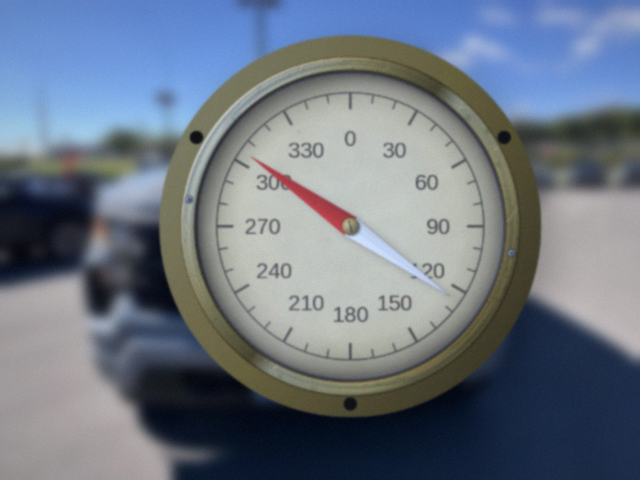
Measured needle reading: 305 °
